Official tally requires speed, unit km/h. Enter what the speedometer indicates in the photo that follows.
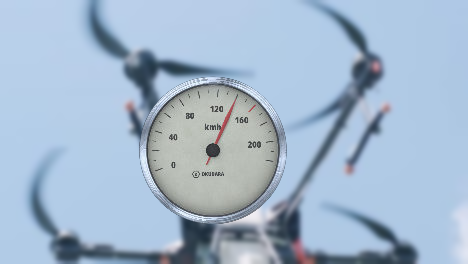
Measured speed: 140 km/h
